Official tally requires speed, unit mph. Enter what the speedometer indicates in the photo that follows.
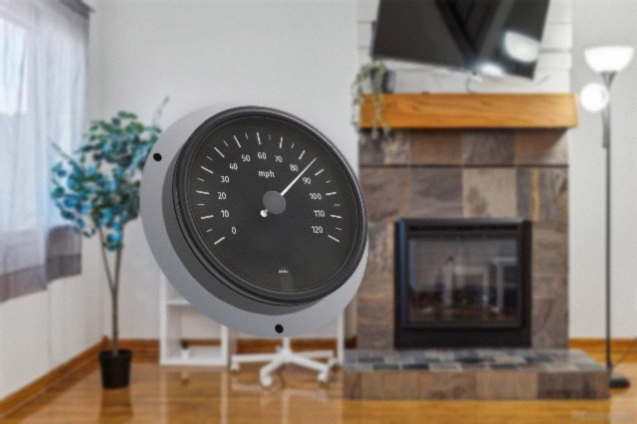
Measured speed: 85 mph
